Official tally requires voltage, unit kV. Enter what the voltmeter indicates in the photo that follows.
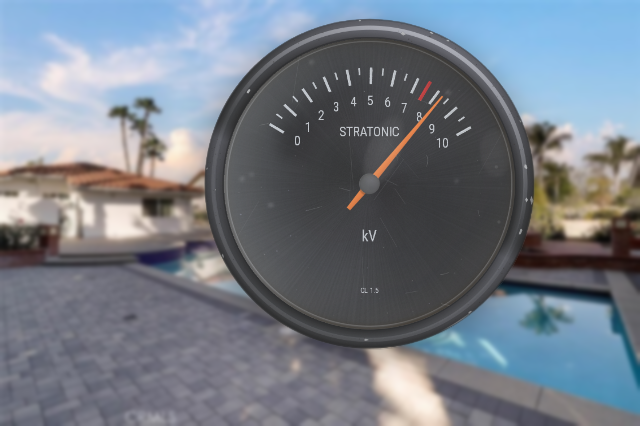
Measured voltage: 8.25 kV
